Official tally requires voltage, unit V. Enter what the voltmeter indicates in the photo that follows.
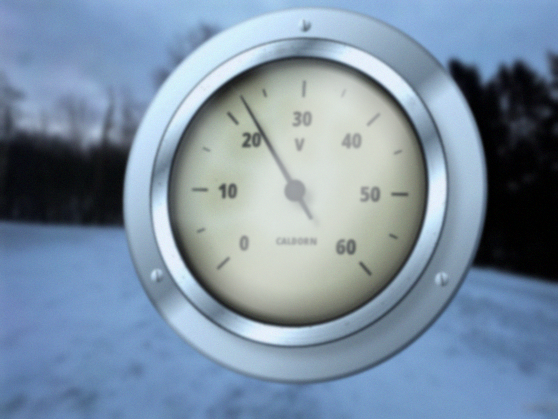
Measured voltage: 22.5 V
